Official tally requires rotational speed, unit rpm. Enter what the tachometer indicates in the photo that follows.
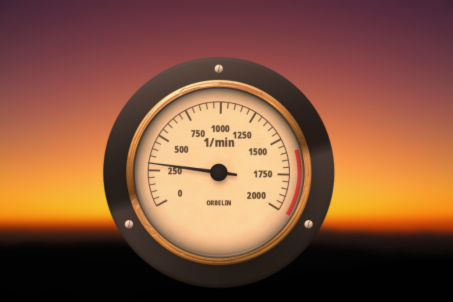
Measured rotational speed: 300 rpm
